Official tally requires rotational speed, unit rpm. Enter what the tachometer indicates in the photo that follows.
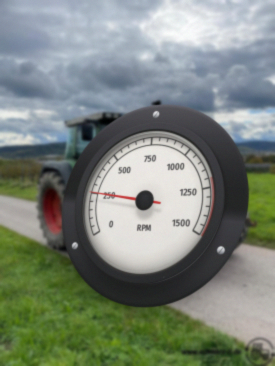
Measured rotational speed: 250 rpm
